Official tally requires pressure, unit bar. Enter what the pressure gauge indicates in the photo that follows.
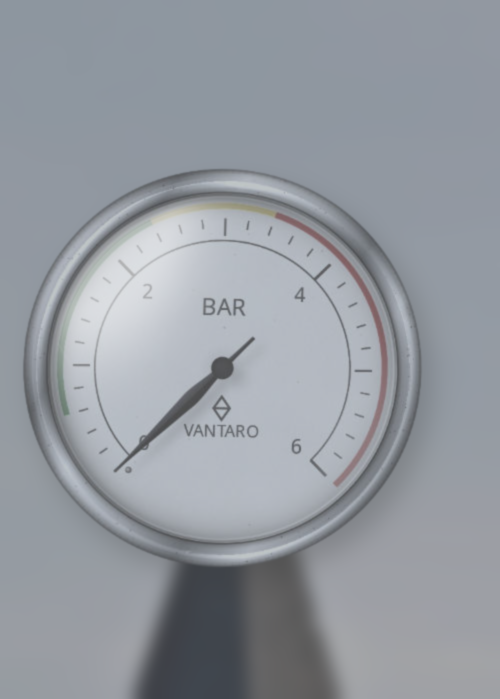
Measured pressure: 0 bar
